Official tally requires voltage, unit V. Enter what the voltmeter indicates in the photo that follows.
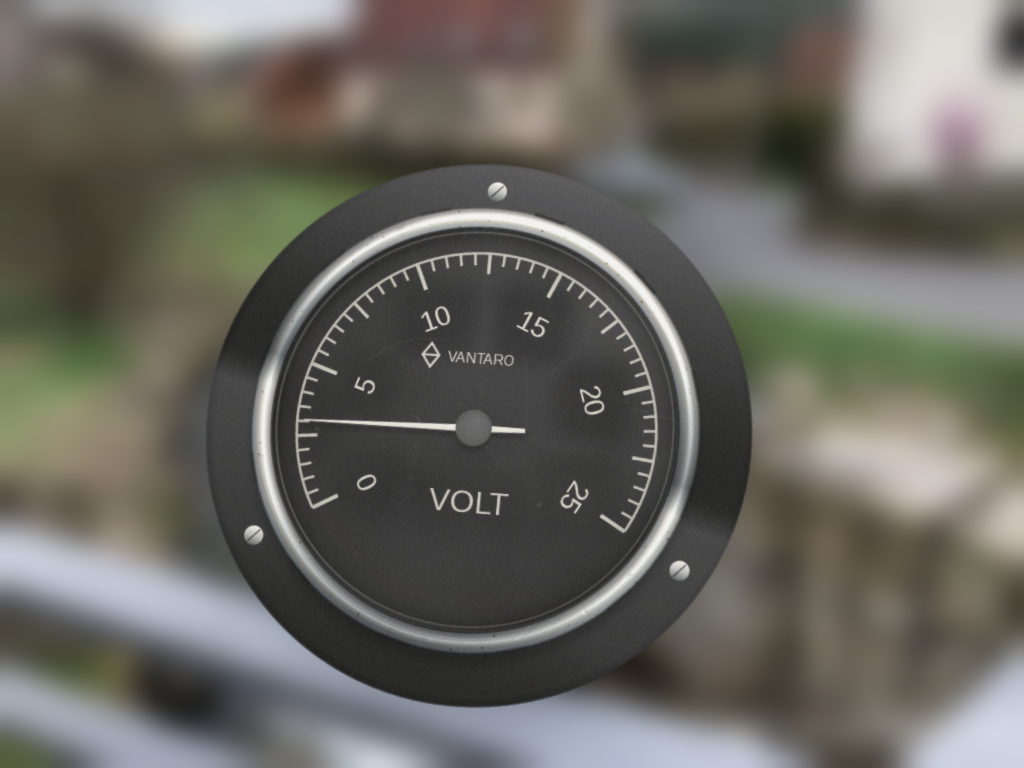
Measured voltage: 3 V
